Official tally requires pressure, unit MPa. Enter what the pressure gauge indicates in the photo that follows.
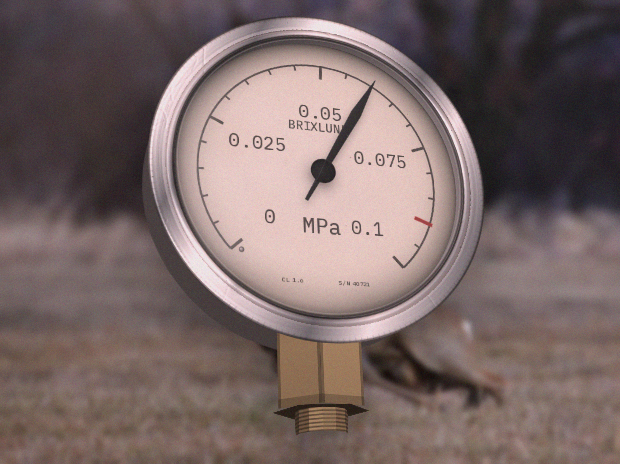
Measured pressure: 0.06 MPa
